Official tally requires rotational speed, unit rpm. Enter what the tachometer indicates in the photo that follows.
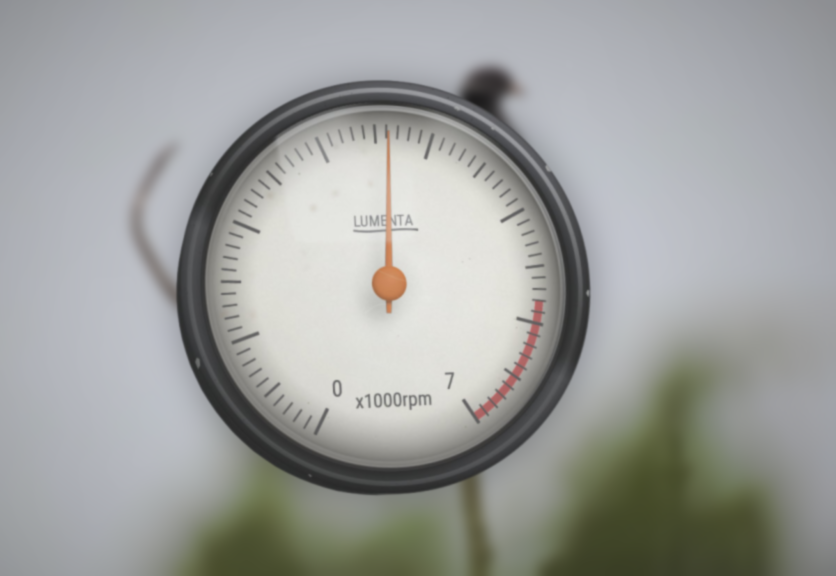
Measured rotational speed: 3600 rpm
